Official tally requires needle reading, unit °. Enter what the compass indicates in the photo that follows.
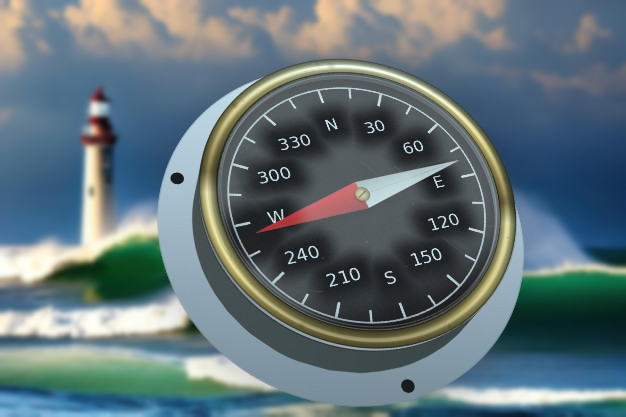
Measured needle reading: 262.5 °
